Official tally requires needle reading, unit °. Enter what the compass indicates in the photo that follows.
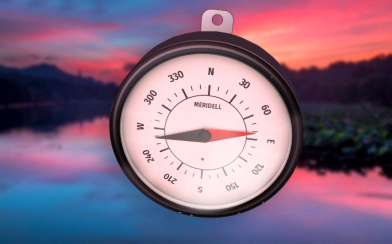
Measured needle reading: 80 °
